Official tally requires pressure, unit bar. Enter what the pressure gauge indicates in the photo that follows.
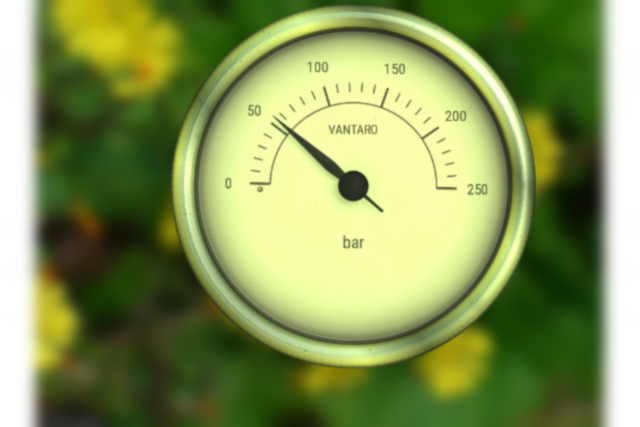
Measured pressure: 55 bar
